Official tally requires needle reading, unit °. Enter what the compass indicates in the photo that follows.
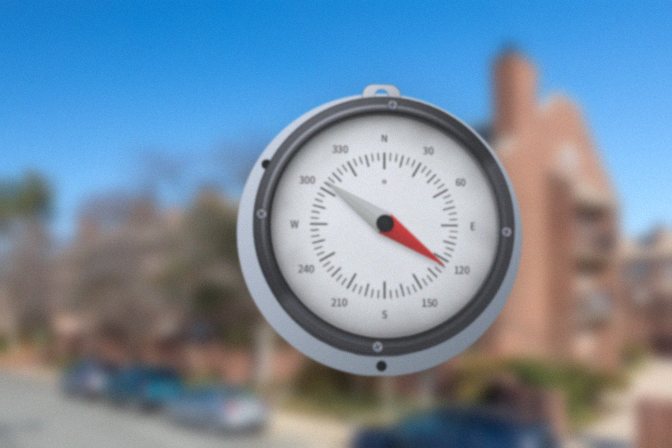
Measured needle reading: 125 °
